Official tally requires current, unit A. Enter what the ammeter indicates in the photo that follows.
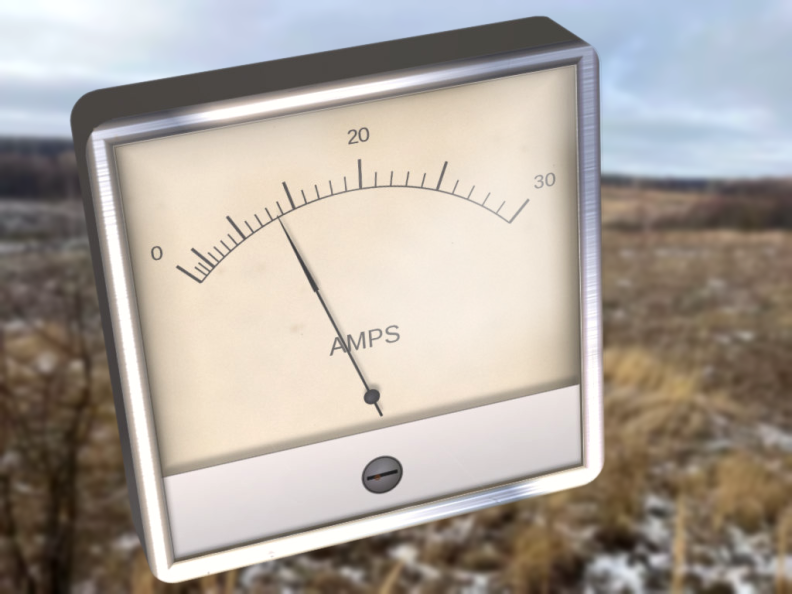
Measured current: 13.5 A
